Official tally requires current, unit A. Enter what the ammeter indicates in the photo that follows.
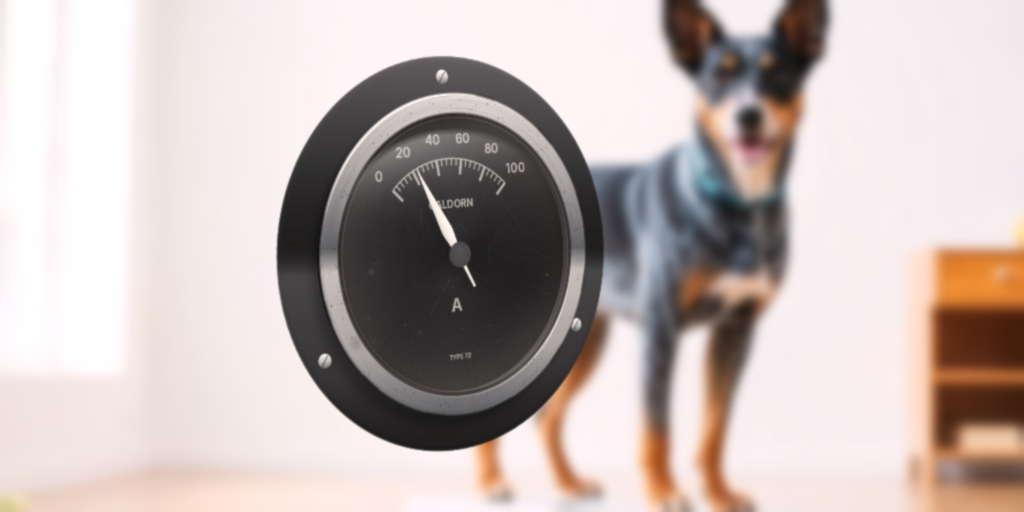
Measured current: 20 A
